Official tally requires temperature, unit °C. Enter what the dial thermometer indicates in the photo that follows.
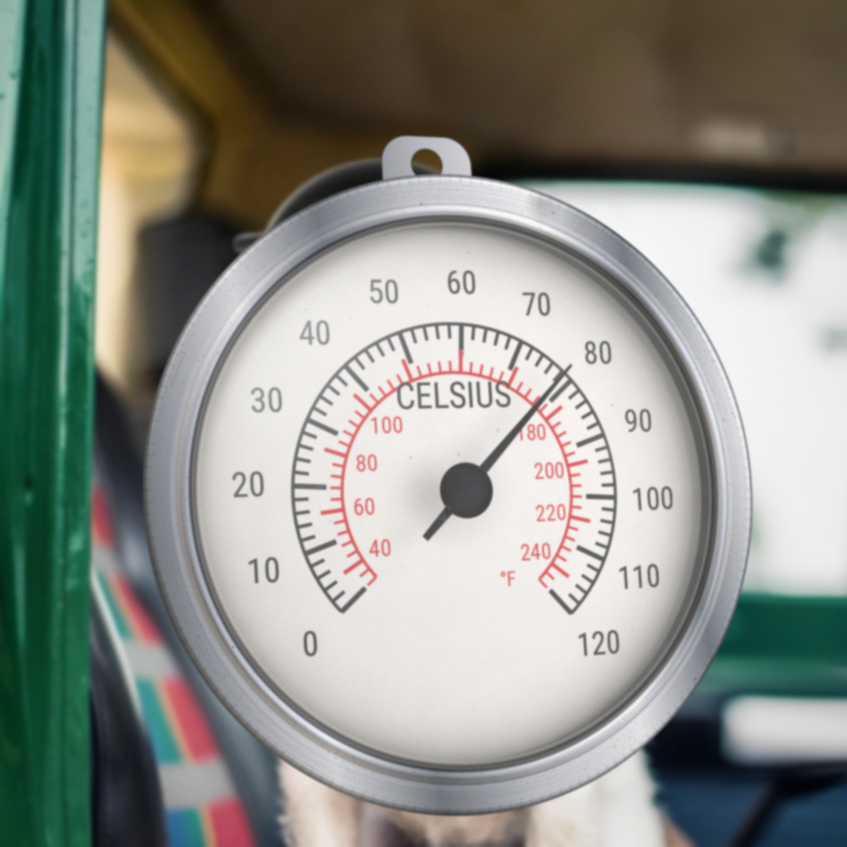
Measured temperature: 78 °C
